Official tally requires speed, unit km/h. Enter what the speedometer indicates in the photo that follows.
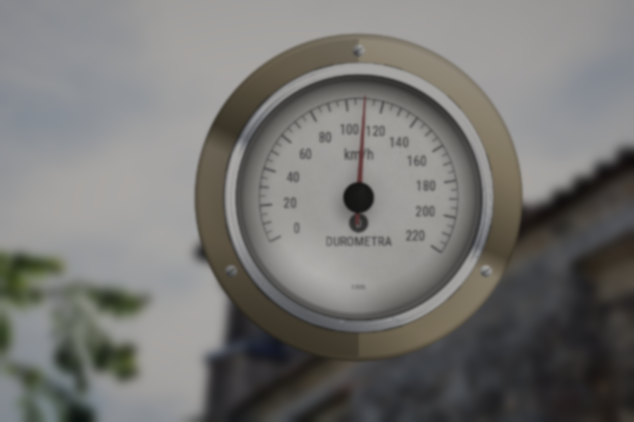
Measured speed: 110 km/h
